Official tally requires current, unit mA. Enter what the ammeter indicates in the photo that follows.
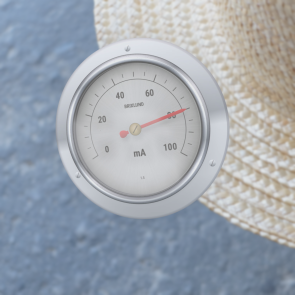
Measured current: 80 mA
